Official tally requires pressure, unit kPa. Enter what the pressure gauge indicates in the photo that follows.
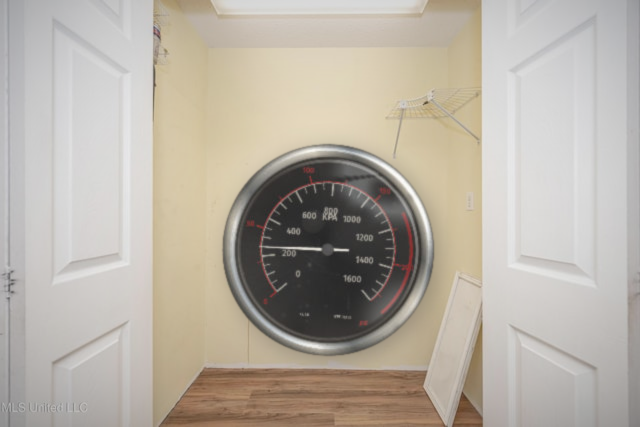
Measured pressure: 250 kPa
